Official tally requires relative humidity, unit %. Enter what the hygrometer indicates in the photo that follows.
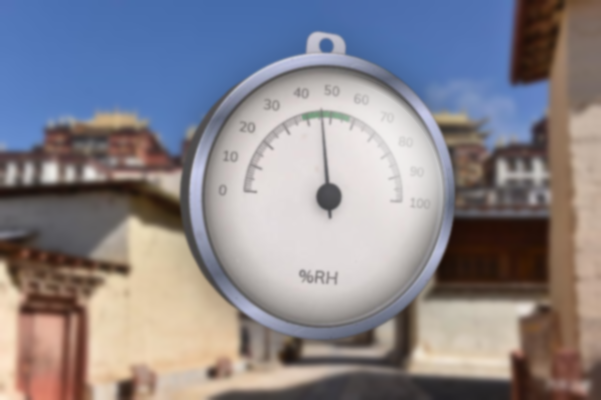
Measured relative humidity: 45 %
